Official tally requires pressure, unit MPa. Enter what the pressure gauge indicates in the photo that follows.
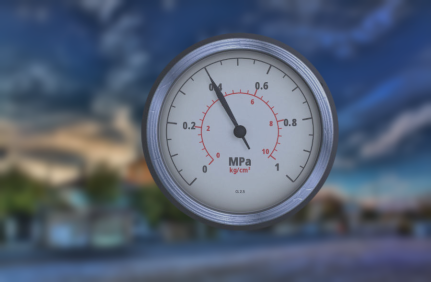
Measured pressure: 0.4 MPa
